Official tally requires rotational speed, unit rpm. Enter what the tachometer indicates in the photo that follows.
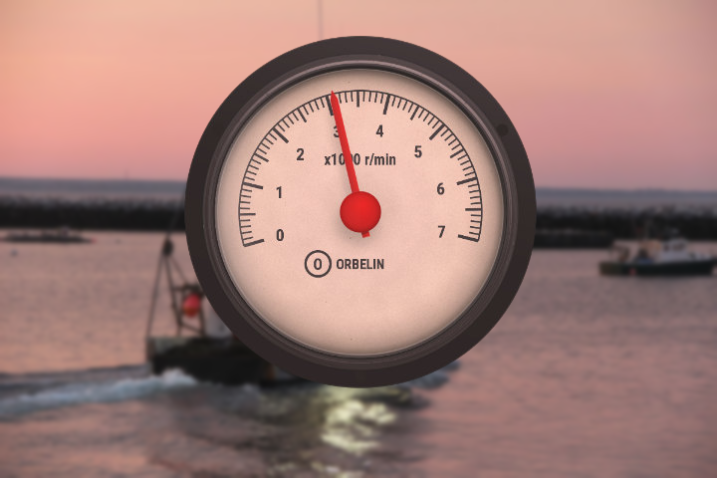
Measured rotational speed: 3100 rpm
